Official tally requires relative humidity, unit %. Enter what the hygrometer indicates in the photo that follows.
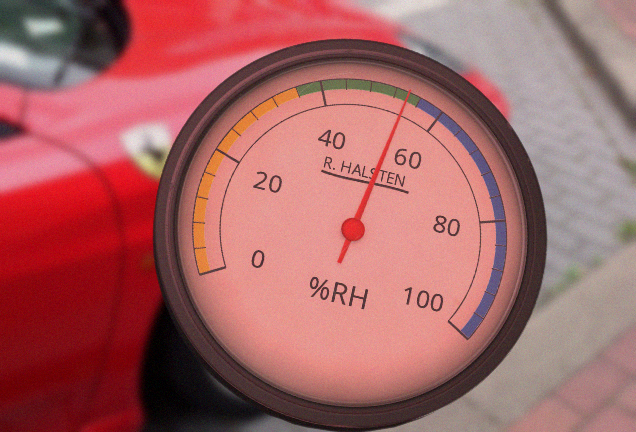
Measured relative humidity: 54 %
